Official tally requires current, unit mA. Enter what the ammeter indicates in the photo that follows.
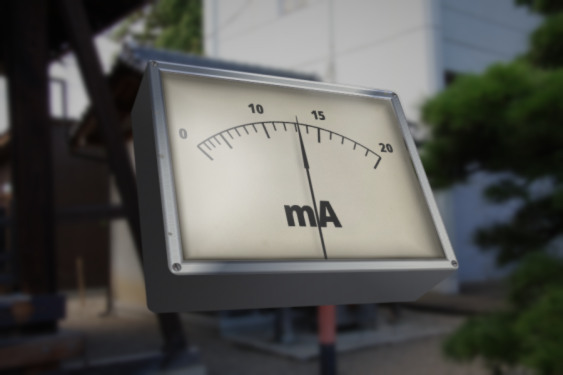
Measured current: 13 mA
